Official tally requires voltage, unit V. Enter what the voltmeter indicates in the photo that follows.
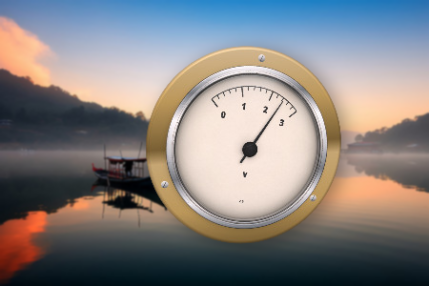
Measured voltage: 2.4 V
